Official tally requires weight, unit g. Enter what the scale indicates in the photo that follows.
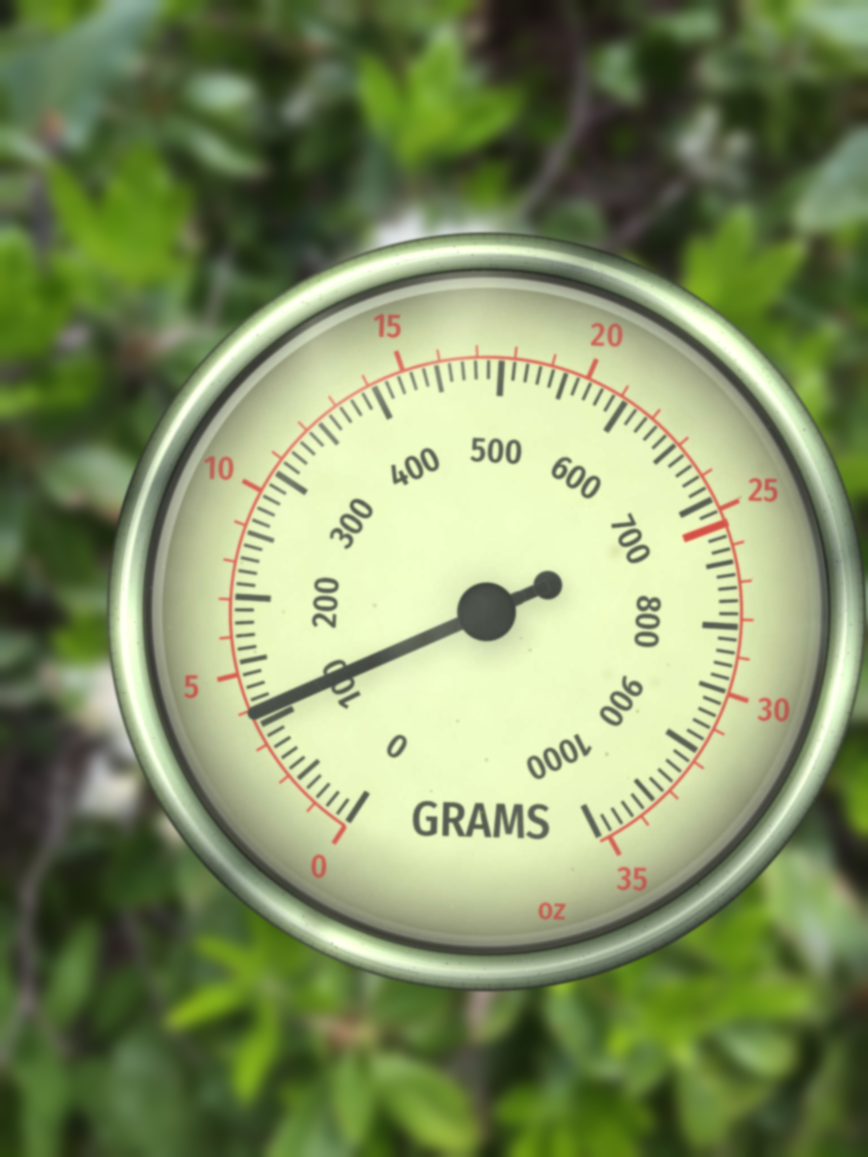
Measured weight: 110 g
